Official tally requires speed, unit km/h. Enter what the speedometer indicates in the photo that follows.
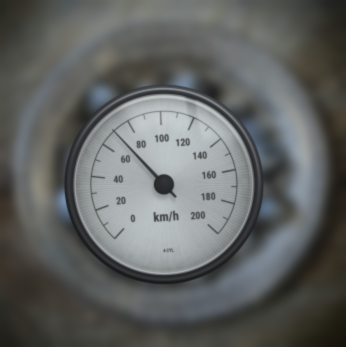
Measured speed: 70 km/h
